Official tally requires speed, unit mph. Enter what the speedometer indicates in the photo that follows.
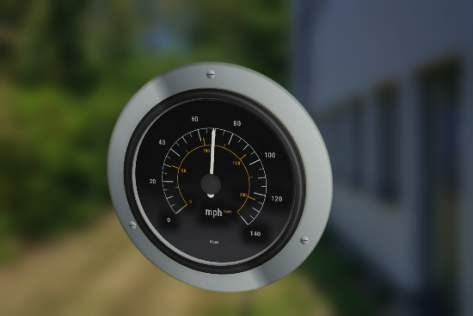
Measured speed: 70 mph
